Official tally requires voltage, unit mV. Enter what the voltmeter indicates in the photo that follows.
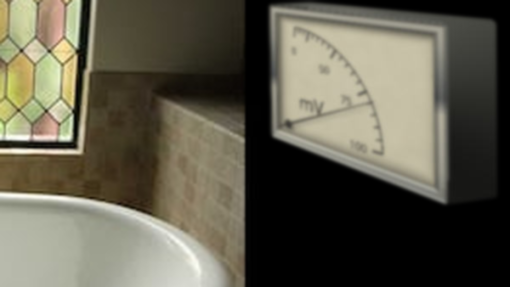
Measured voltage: 80 mV
